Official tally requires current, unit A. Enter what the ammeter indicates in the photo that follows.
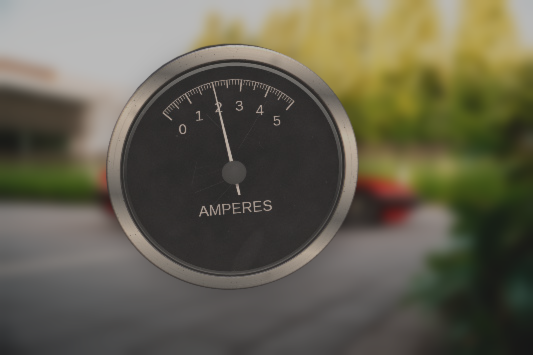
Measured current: 2 A
